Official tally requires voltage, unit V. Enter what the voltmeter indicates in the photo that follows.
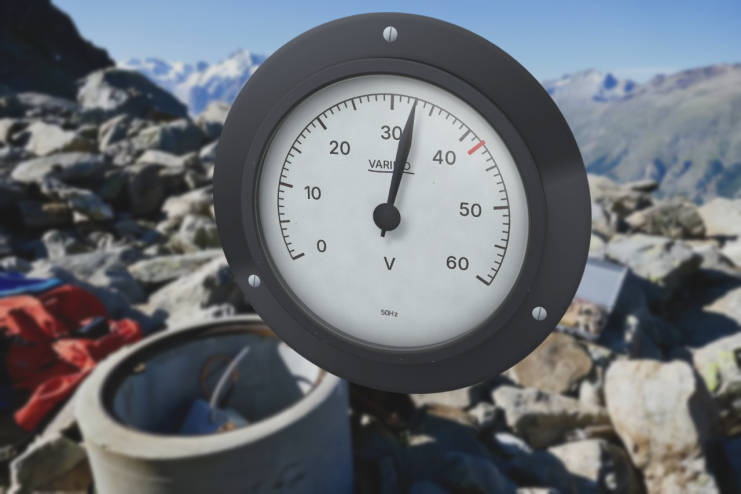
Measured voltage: 33 V
